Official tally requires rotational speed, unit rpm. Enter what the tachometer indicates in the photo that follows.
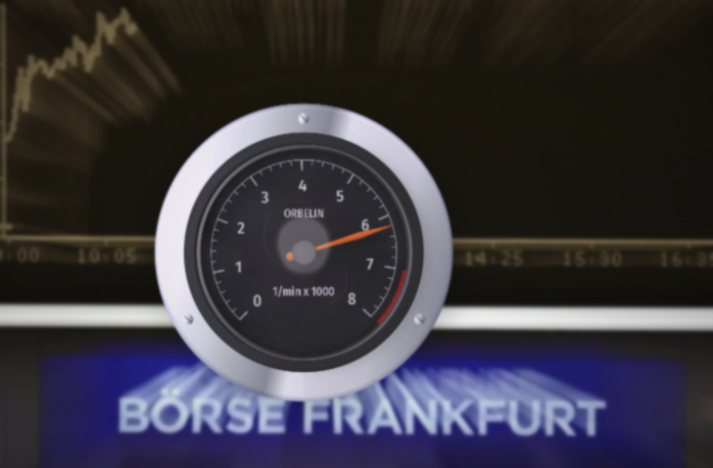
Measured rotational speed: 6200 rpm
